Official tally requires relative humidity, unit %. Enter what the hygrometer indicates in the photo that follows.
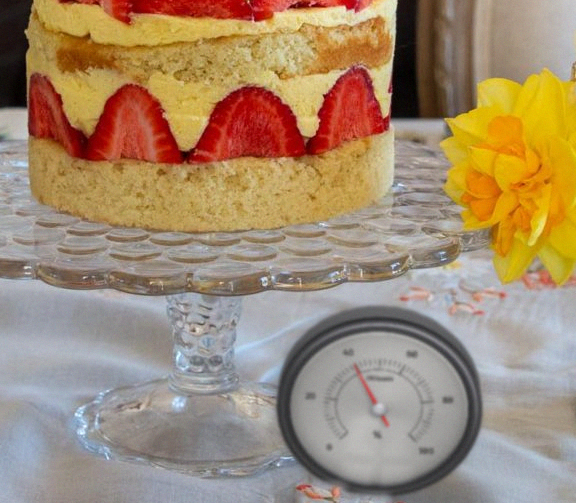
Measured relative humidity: 40 %
